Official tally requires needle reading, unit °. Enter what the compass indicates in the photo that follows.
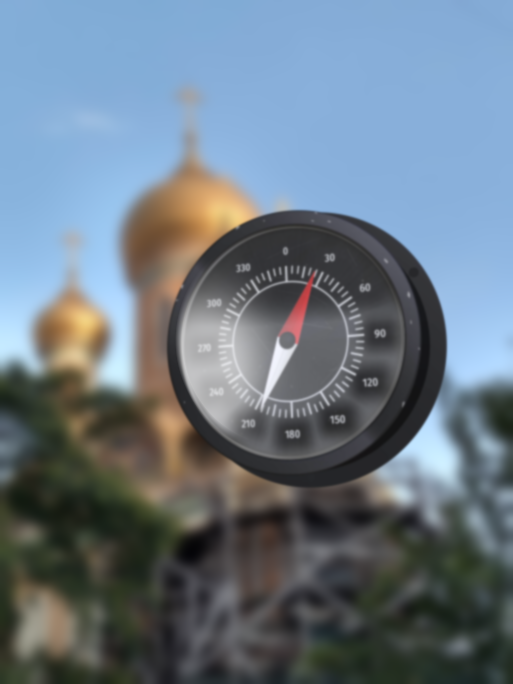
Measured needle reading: 25 °
